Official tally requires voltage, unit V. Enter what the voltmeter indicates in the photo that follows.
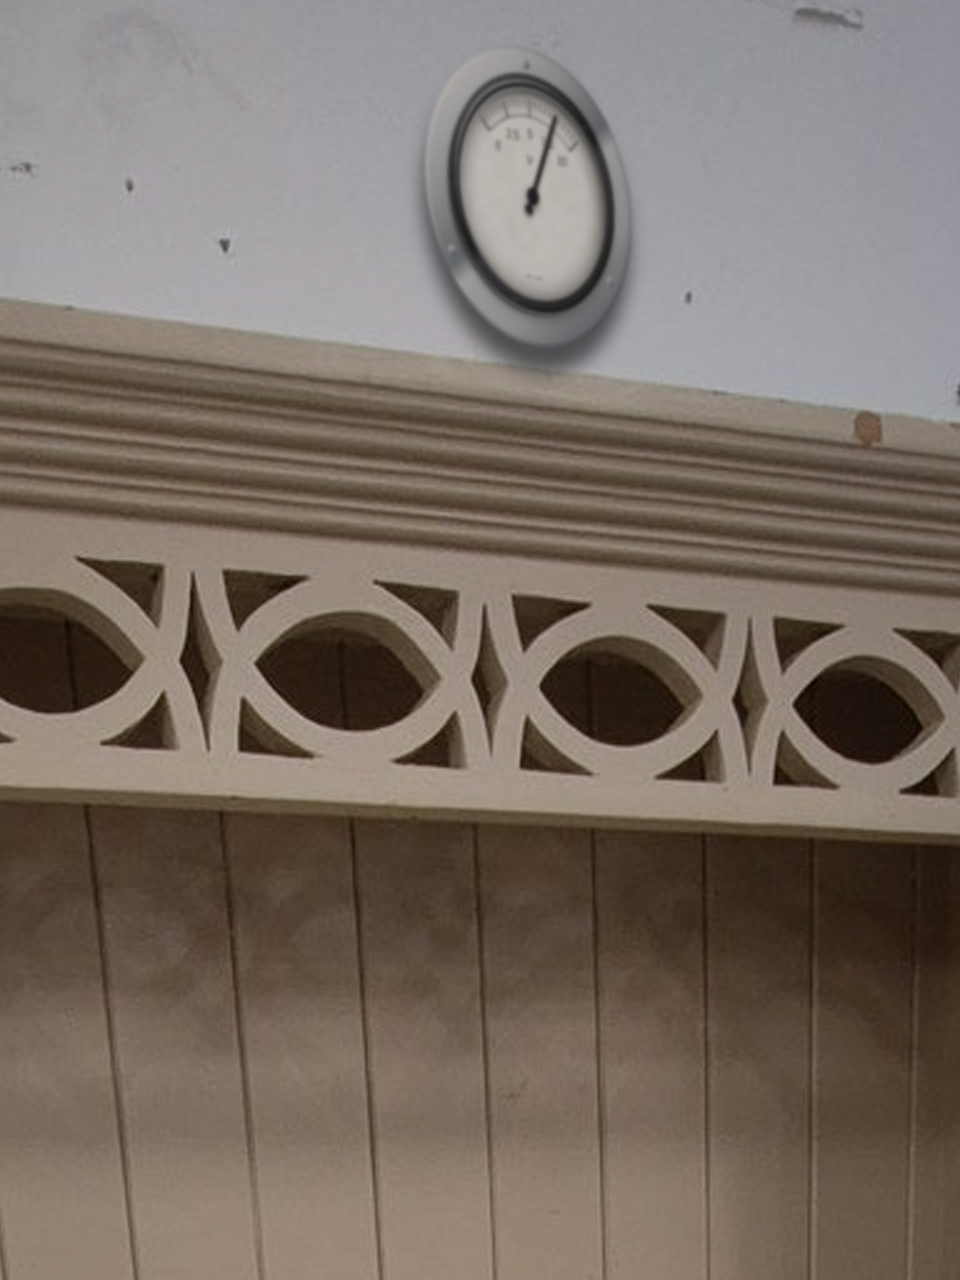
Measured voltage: 7.5 V
